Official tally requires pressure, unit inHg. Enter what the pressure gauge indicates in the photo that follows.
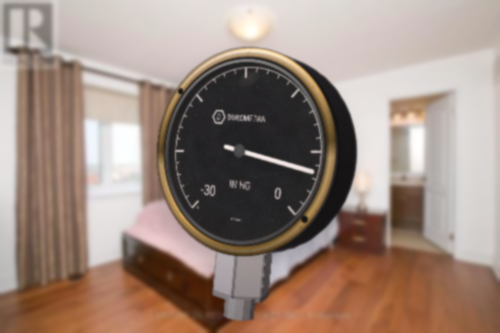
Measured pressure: -3.5 inHg
